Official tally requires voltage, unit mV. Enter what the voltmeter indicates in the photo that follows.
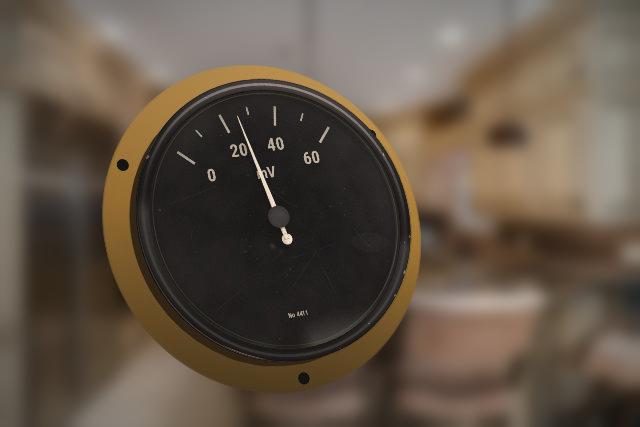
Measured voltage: 25 mV
